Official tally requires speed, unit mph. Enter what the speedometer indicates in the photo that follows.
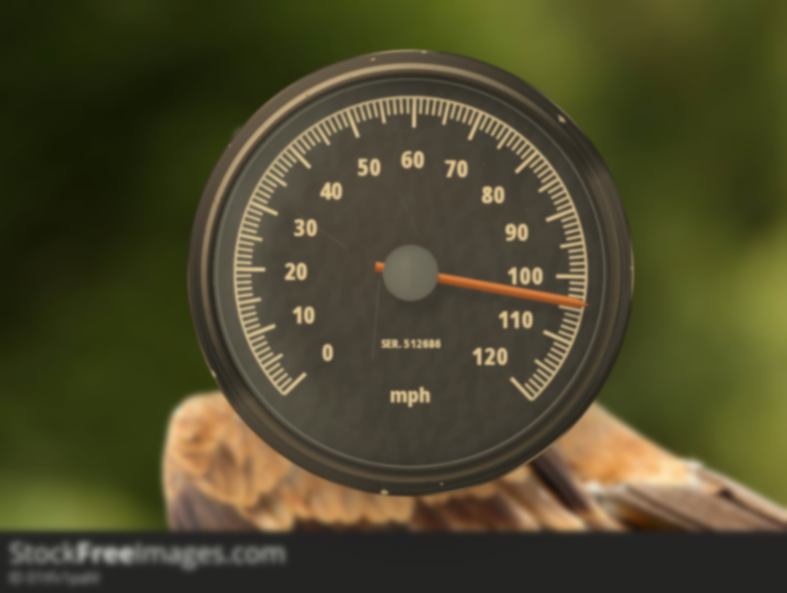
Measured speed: 104 mph
